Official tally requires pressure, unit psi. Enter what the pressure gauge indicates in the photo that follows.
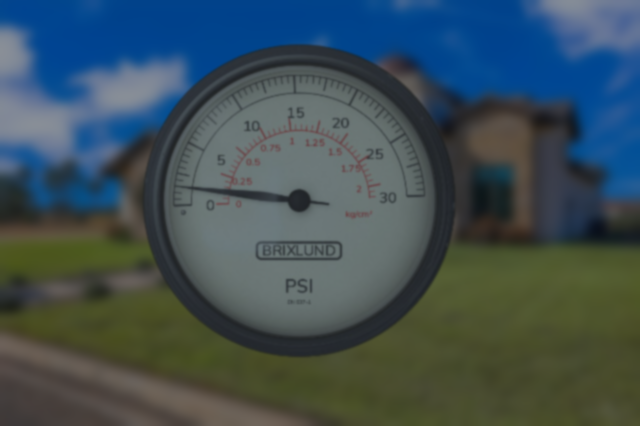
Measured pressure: 1.5 psi
